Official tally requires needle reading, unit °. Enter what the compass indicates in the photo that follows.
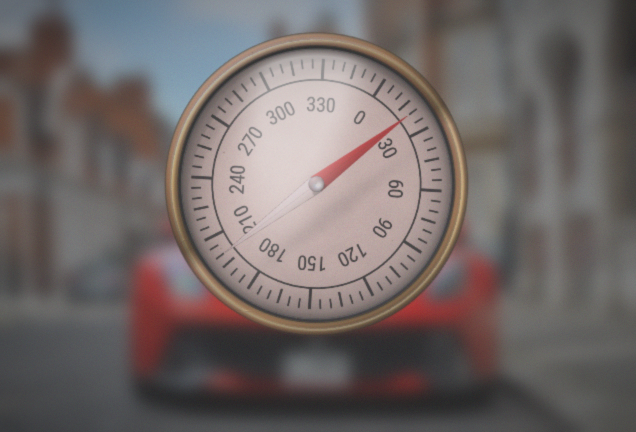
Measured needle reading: 20 °
